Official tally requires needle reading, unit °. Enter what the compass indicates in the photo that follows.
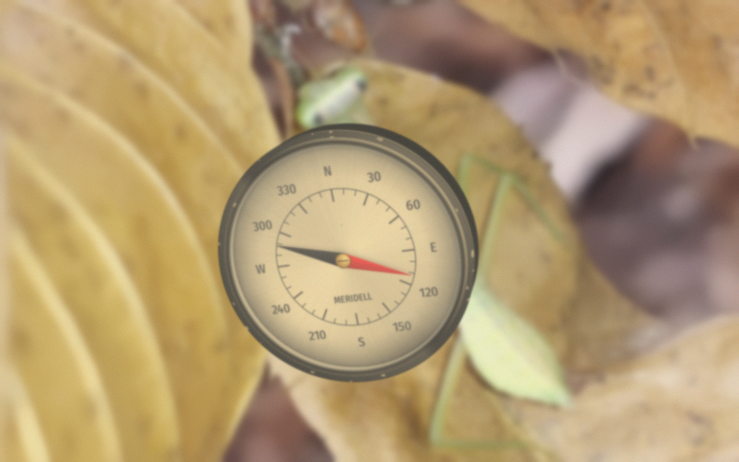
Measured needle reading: 110 °
